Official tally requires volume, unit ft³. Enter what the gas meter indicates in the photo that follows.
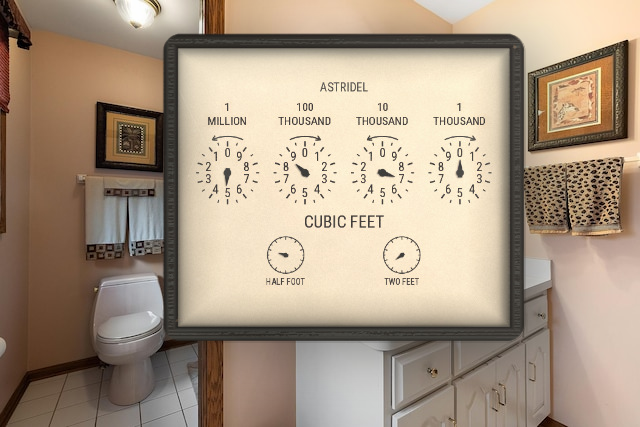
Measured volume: 487000 ft³
